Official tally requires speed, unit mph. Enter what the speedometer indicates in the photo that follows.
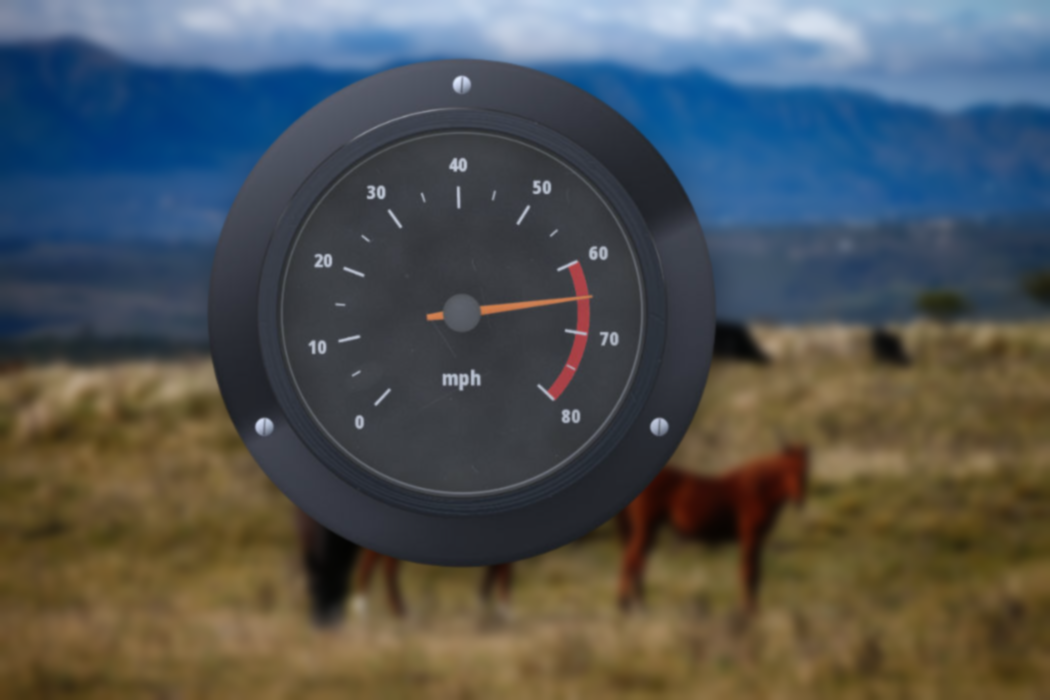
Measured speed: 65 mph
